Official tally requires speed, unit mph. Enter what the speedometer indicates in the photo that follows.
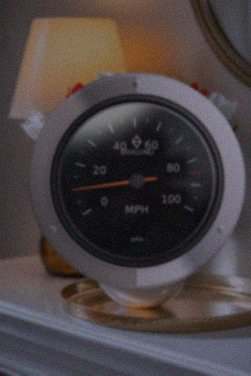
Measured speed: 10 mph
